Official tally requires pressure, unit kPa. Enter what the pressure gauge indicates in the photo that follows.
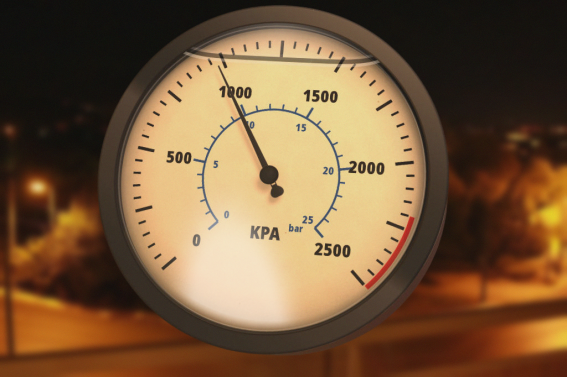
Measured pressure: 975 kPa
